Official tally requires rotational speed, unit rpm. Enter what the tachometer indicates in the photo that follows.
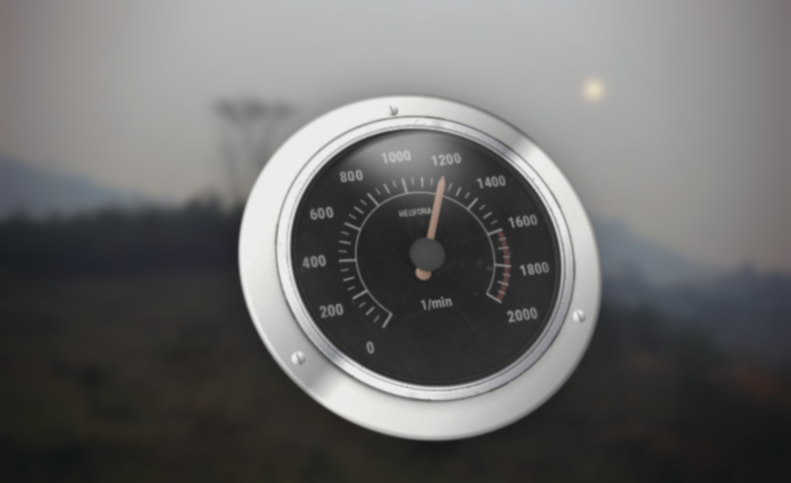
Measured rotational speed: 1200 rpm
